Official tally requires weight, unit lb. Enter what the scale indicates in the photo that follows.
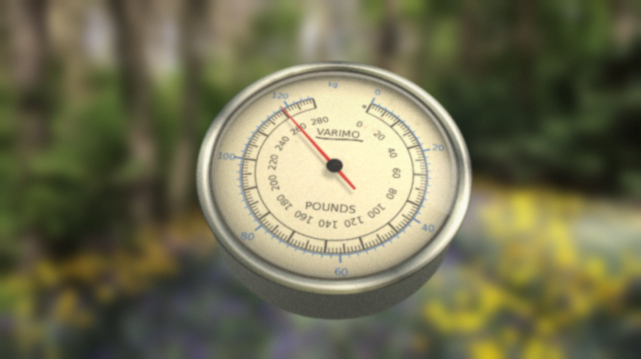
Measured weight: 260 lb
